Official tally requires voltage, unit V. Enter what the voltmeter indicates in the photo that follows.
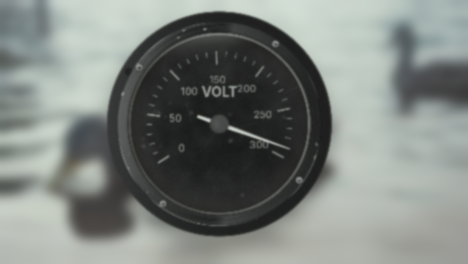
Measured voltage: 290 V
